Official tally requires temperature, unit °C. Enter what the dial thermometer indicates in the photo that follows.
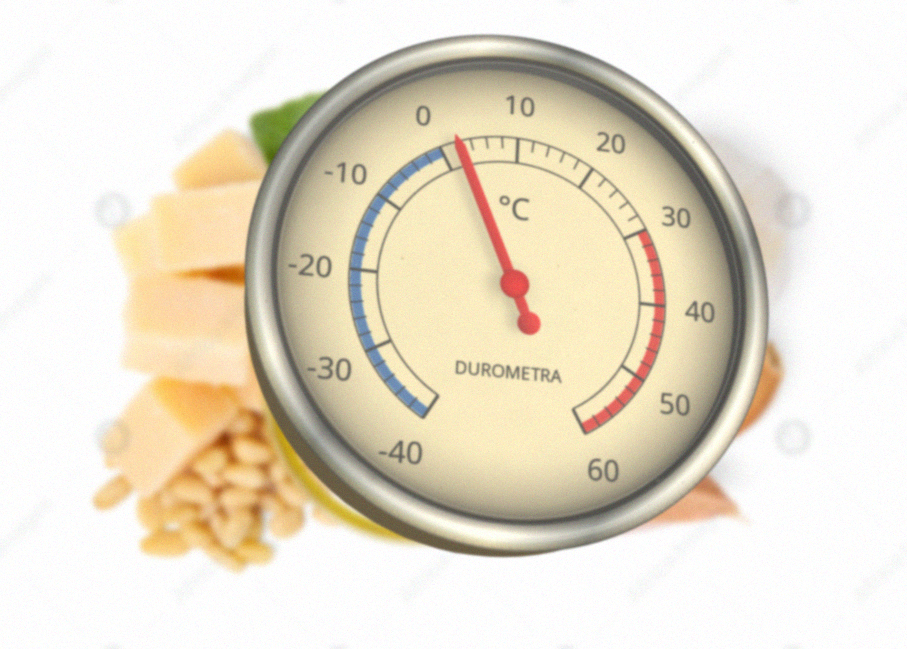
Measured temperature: 2 °C
